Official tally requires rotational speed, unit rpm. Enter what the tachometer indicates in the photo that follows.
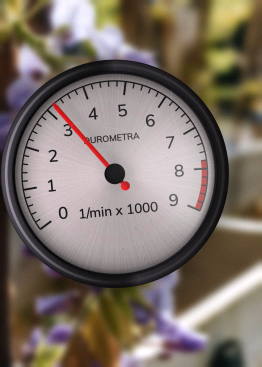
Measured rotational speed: 3200 rpm
